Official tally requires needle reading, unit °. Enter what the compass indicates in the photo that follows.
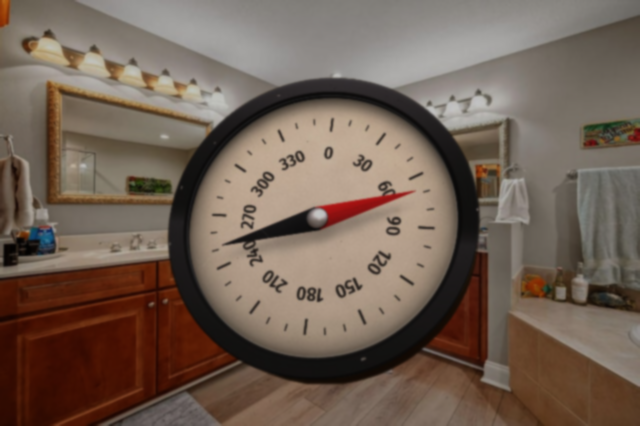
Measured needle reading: 70 °
